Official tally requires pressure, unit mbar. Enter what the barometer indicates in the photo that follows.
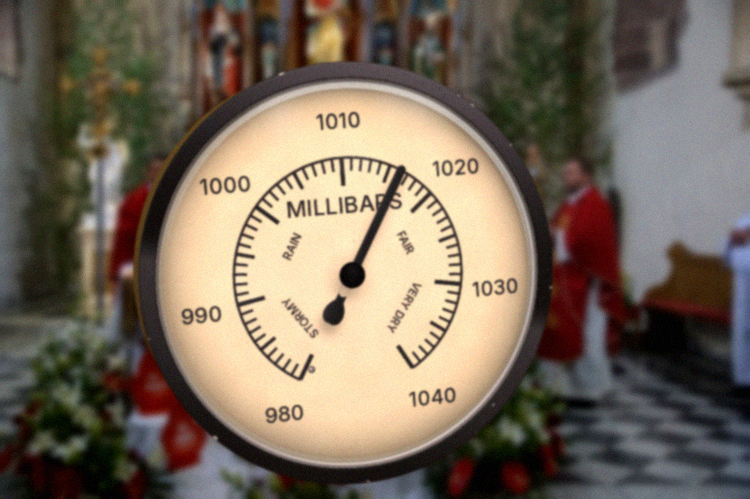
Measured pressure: 1016 mbar
